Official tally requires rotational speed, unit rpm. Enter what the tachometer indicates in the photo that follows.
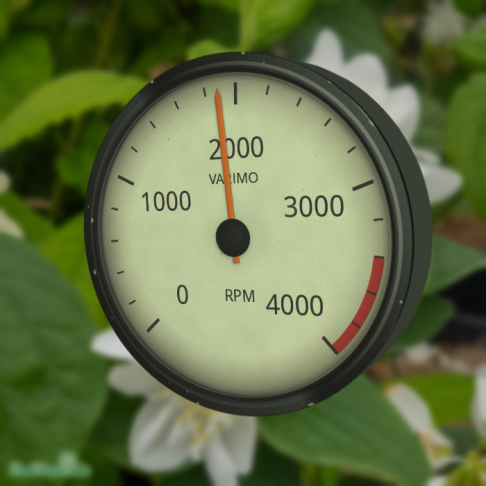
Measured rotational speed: 1900 rpm
